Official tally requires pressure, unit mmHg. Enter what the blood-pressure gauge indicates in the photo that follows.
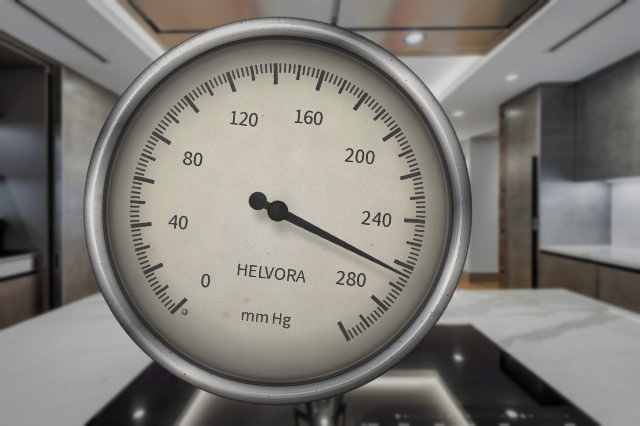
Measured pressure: 264 mmHg
